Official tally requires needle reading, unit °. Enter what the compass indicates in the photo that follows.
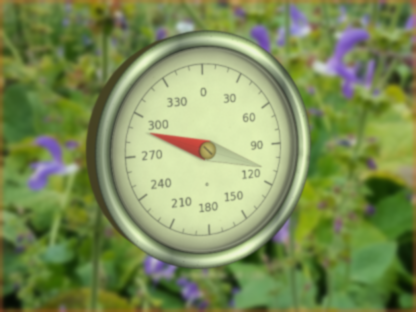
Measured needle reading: 290 °
